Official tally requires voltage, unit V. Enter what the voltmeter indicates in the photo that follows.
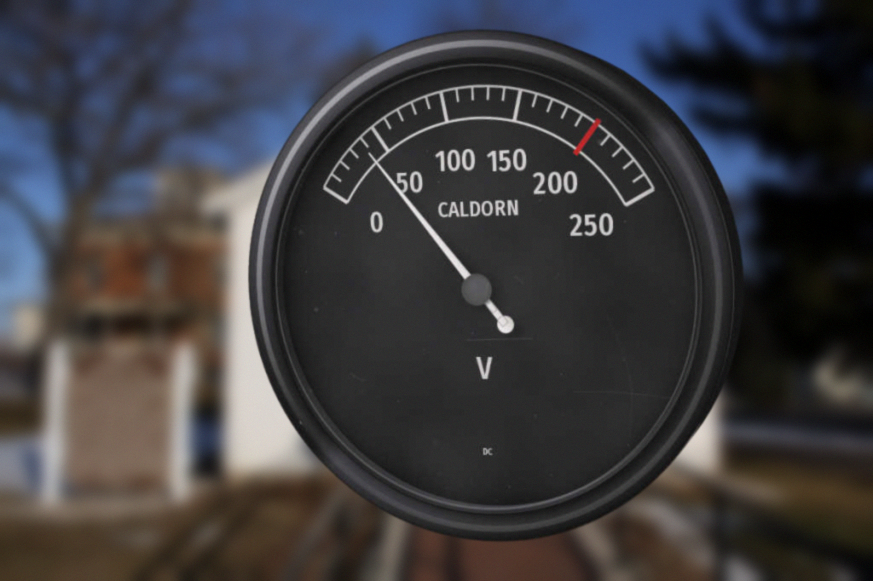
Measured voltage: 40 V
